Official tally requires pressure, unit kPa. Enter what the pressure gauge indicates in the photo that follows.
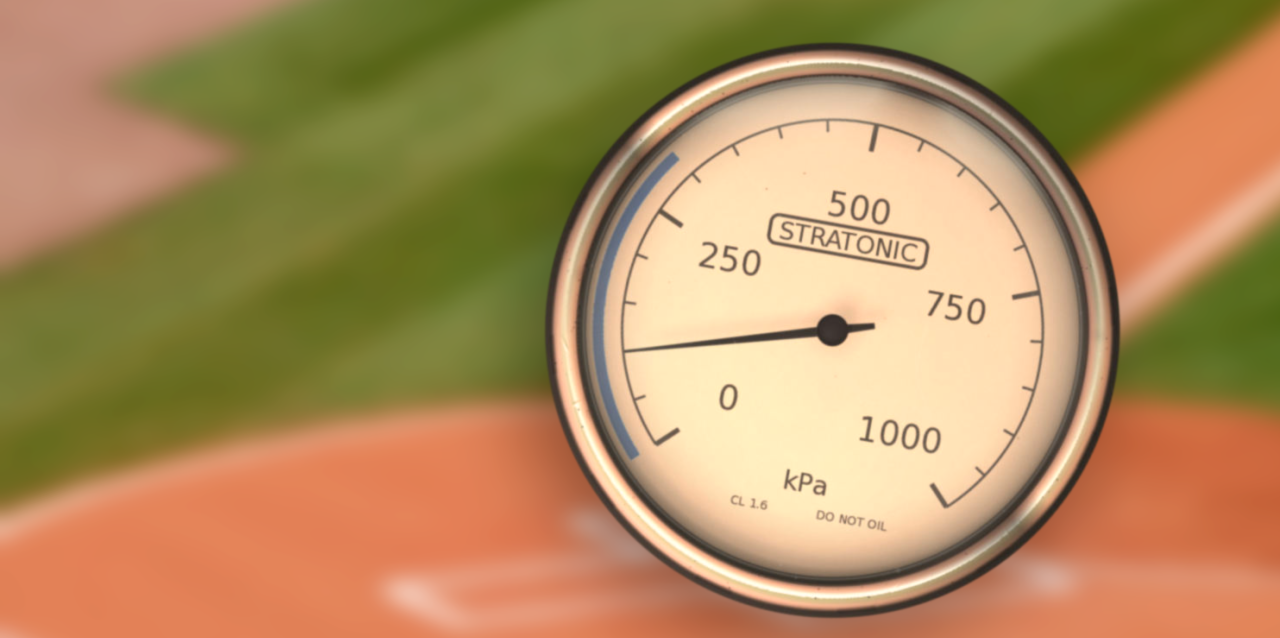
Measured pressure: 100 kPa
